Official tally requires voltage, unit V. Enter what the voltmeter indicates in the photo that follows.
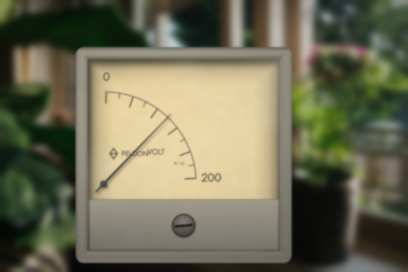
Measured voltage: 100 V
